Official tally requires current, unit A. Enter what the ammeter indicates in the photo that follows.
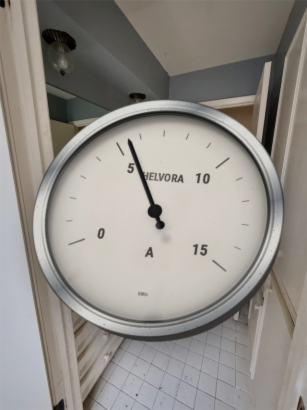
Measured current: 5.5 A
